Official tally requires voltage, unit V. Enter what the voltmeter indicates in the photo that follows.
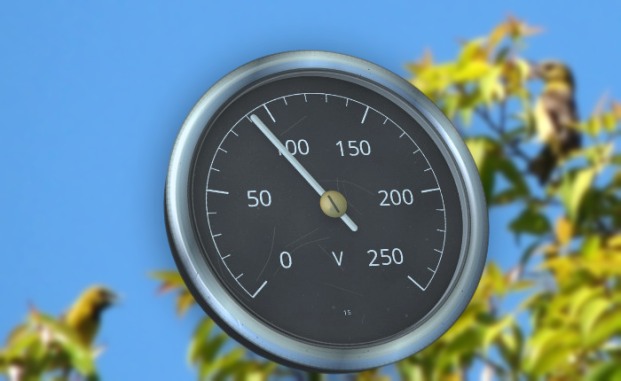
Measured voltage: 90 V
